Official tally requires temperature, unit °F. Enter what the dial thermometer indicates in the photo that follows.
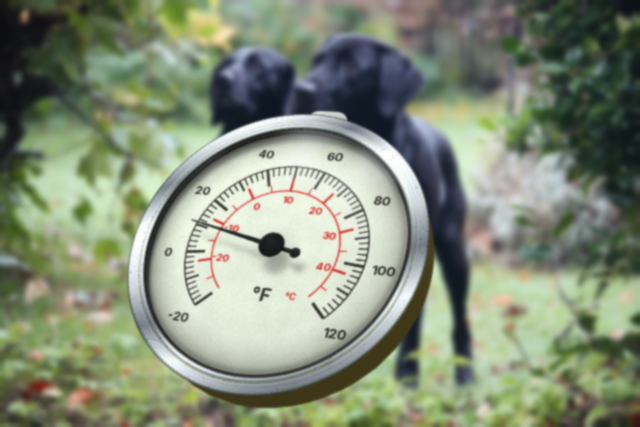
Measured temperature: 10 °F
